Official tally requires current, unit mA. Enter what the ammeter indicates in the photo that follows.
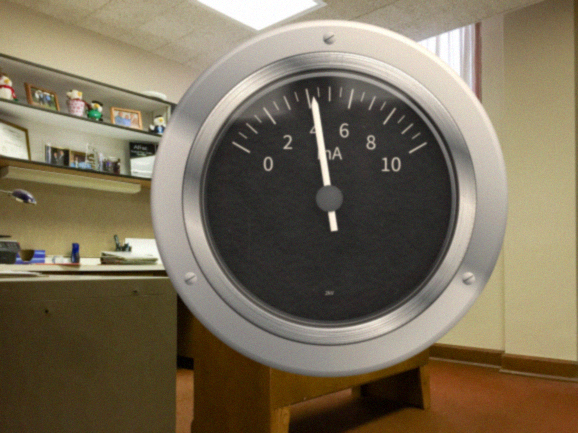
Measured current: 4.25 mA
